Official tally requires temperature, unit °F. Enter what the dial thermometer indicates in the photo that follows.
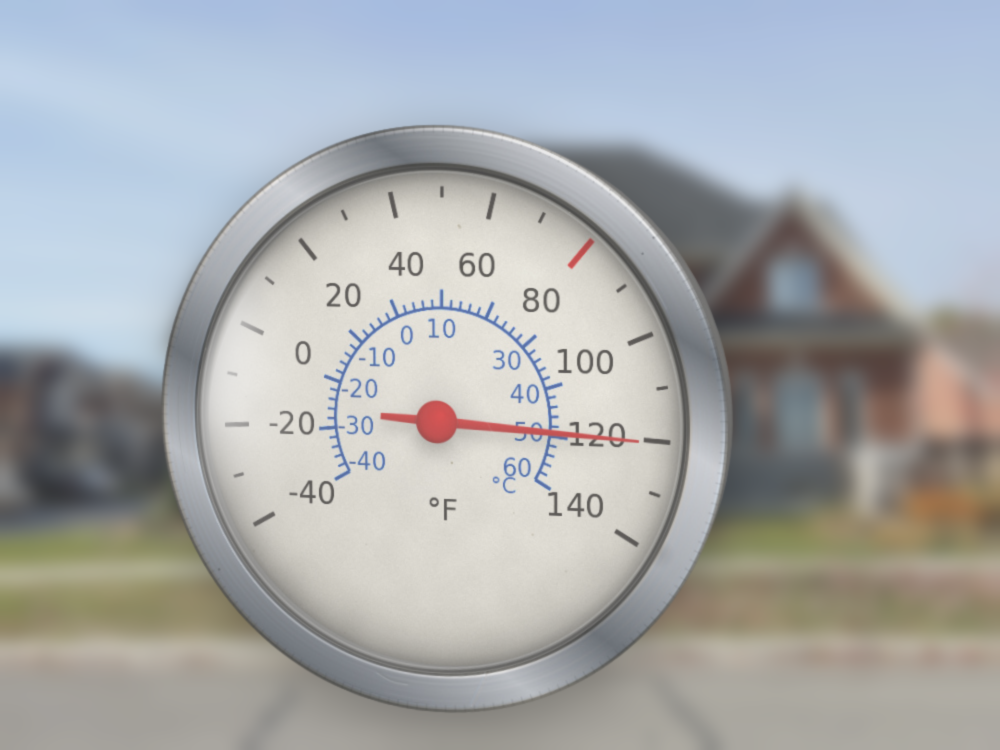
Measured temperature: 120 °F
